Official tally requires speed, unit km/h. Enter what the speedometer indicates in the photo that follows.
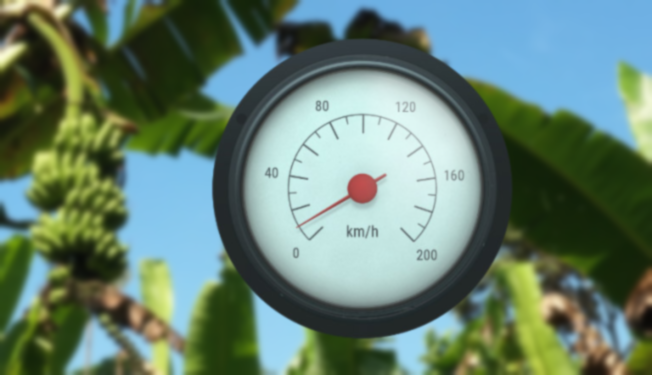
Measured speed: 10 km/h
